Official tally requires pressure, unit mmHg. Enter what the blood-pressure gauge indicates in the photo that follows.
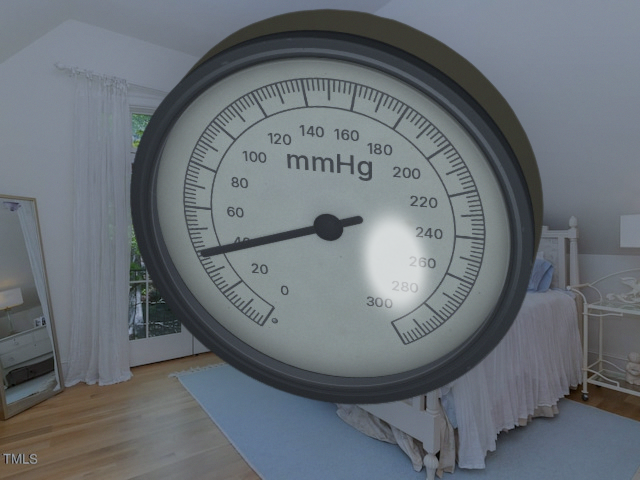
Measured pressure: 40 mmHg
